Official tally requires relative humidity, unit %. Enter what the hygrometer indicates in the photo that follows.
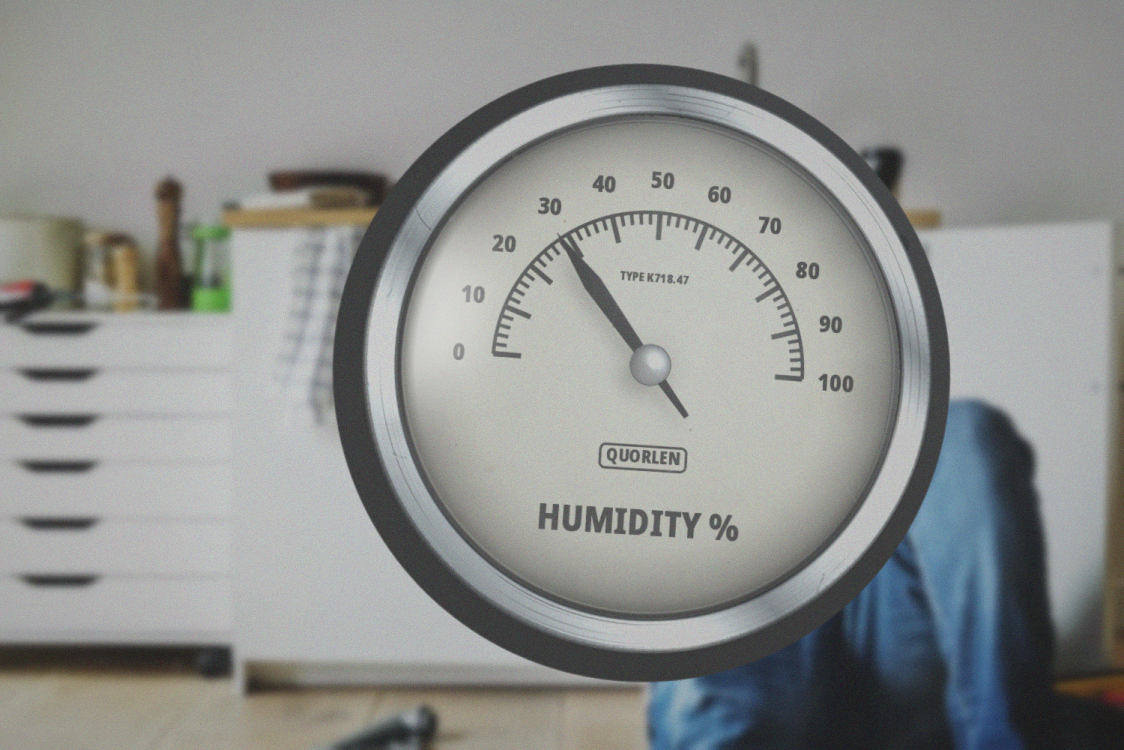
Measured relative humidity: 28 %
